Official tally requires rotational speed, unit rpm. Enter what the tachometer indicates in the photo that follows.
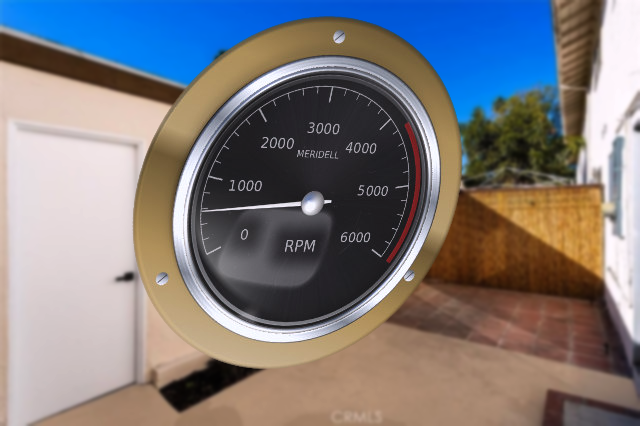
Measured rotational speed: 600 rpm
